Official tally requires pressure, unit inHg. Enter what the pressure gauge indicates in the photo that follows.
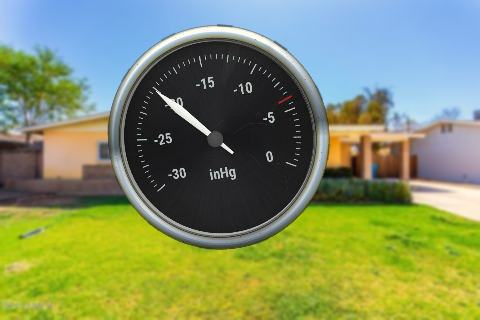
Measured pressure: -20 inHg
